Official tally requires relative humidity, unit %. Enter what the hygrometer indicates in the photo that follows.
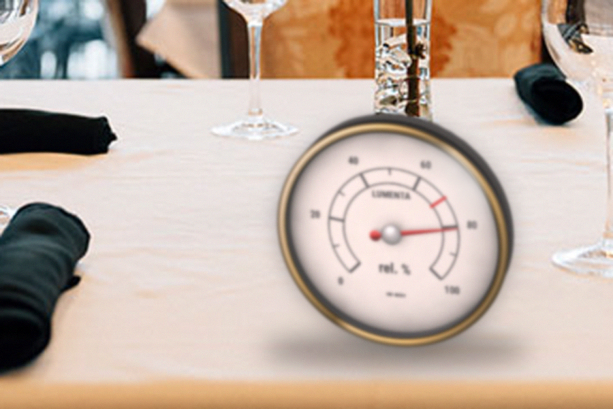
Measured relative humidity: 80 %
